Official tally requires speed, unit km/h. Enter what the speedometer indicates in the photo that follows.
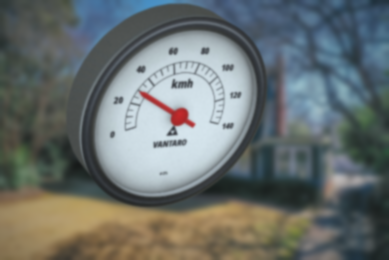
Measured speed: 30 km/h
